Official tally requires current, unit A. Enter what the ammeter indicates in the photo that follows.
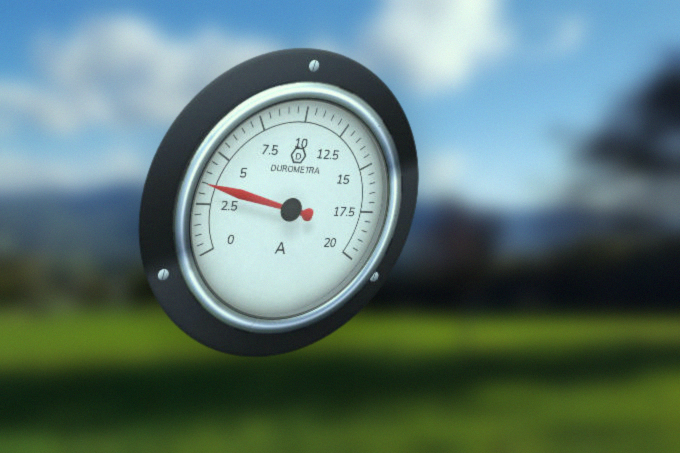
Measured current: 3.5 A
